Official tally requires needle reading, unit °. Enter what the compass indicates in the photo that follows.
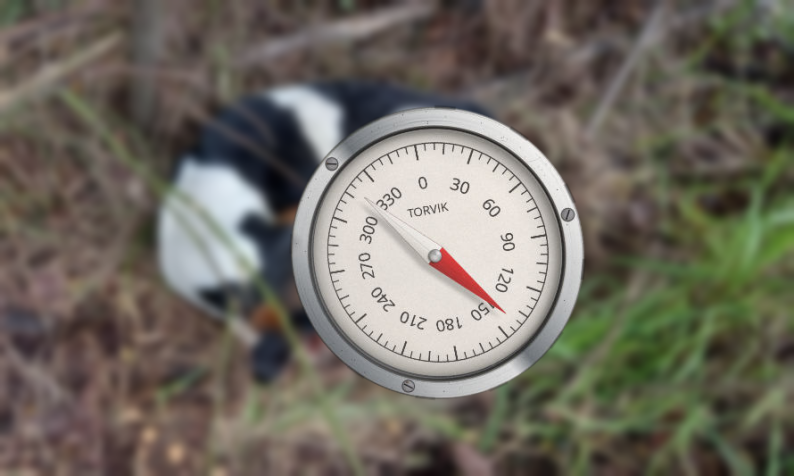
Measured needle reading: 140 °
